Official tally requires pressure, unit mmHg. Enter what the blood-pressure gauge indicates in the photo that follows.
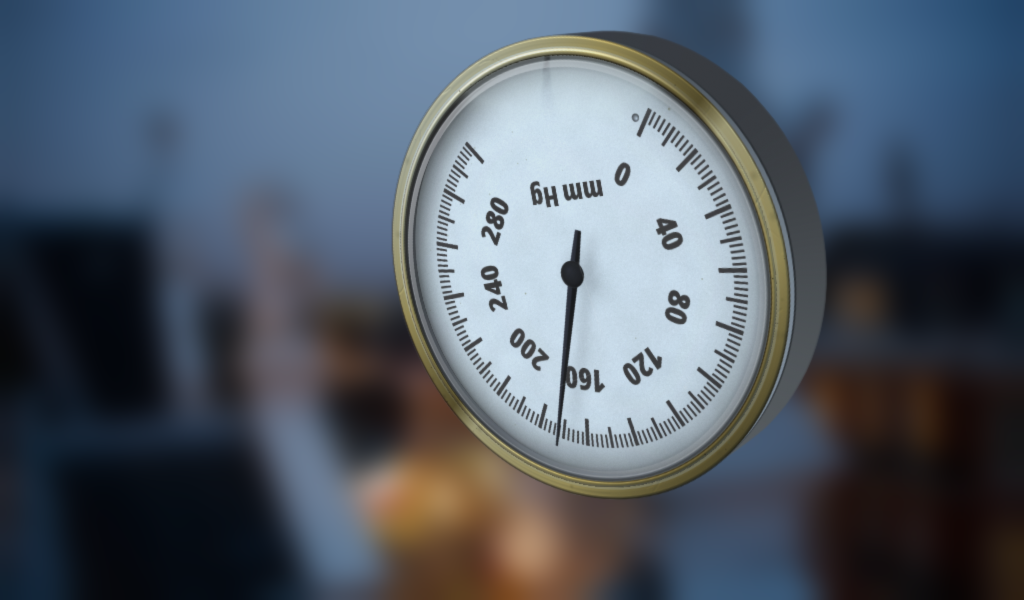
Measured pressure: 170 mmHg
